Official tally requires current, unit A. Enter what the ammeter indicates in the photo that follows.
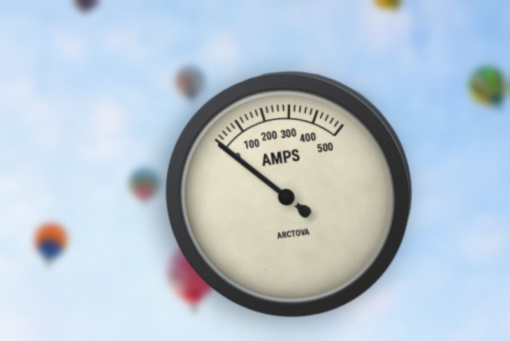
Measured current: 0 A
